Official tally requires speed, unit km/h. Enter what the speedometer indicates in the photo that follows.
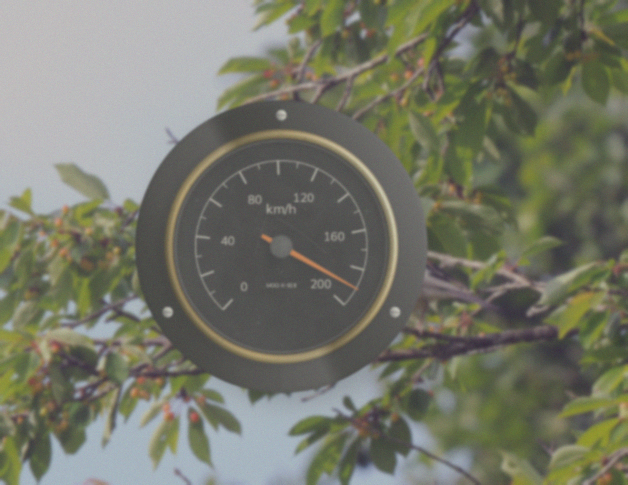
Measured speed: 190 km/h
